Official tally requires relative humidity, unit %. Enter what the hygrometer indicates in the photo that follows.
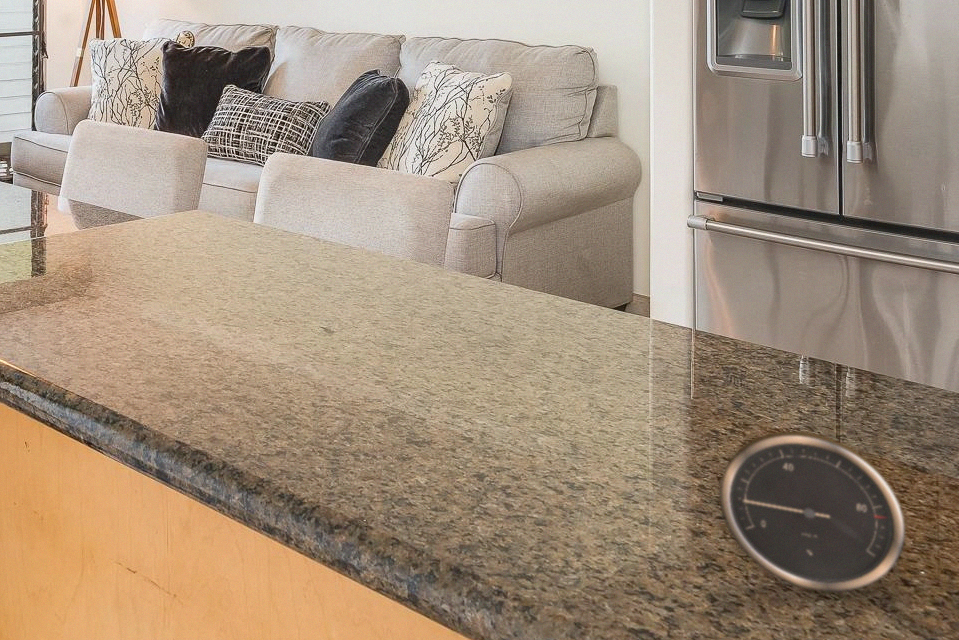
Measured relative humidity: 12 %
